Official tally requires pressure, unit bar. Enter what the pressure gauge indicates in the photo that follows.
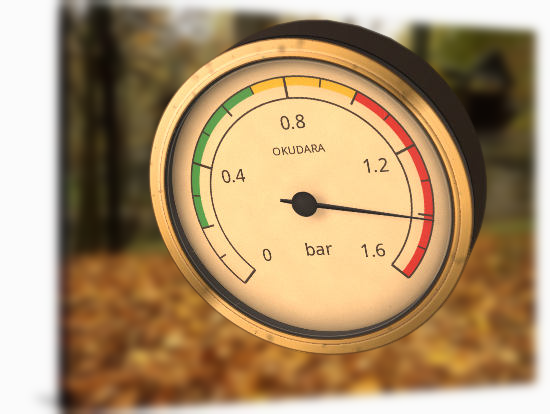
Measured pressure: 1.4 bar
